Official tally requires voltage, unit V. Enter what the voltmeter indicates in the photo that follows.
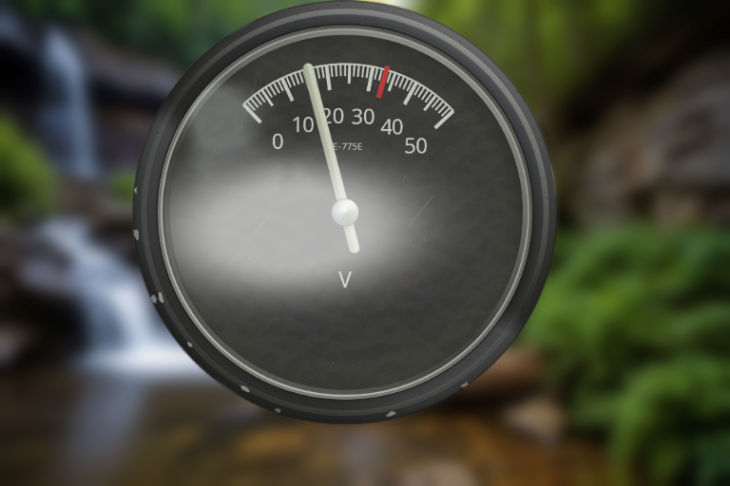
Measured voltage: 16 V
